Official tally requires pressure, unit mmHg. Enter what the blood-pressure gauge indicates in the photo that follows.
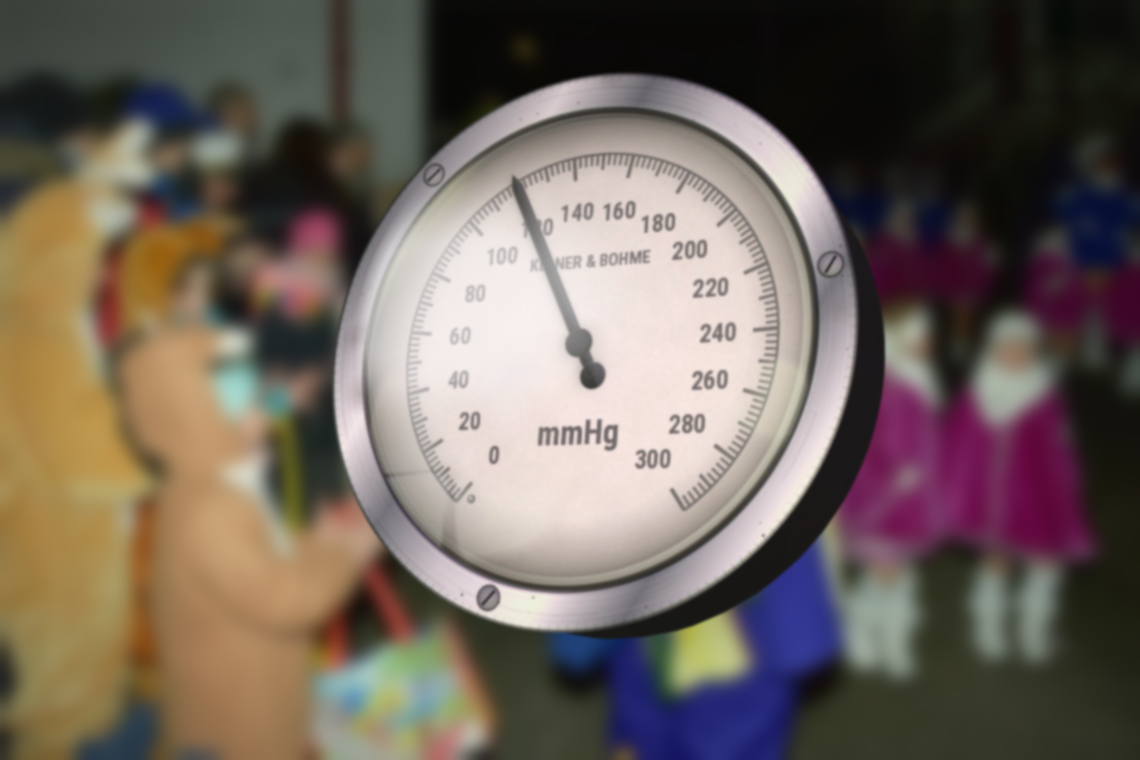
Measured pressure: 120 mmHg
